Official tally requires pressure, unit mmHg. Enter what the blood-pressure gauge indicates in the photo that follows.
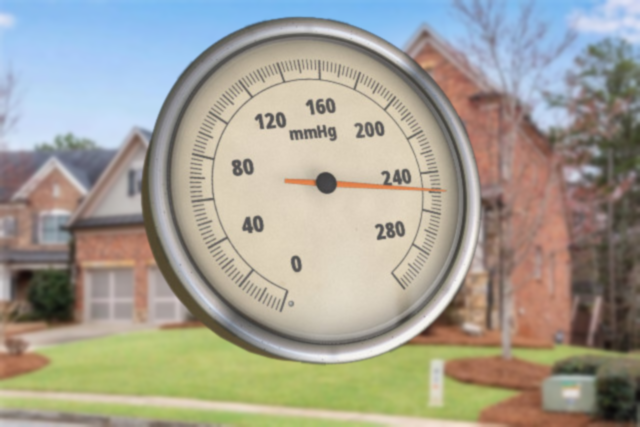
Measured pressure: 250 mmHg
